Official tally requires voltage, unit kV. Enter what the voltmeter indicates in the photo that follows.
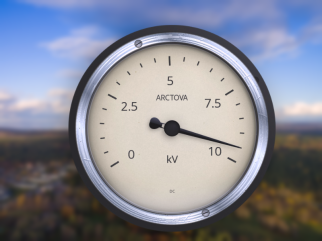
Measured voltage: 9.5 kV
